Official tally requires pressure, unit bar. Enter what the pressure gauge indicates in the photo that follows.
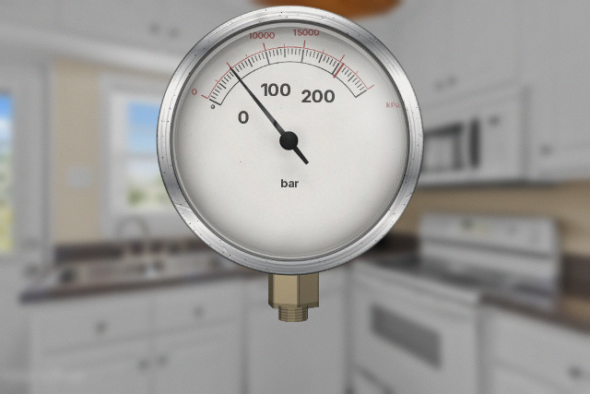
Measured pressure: 50 bar
